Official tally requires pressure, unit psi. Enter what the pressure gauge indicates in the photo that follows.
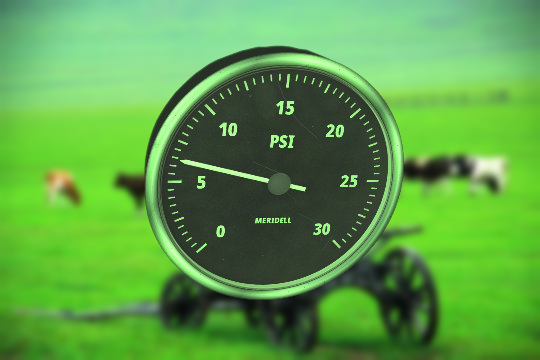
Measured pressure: 6.5 psi
